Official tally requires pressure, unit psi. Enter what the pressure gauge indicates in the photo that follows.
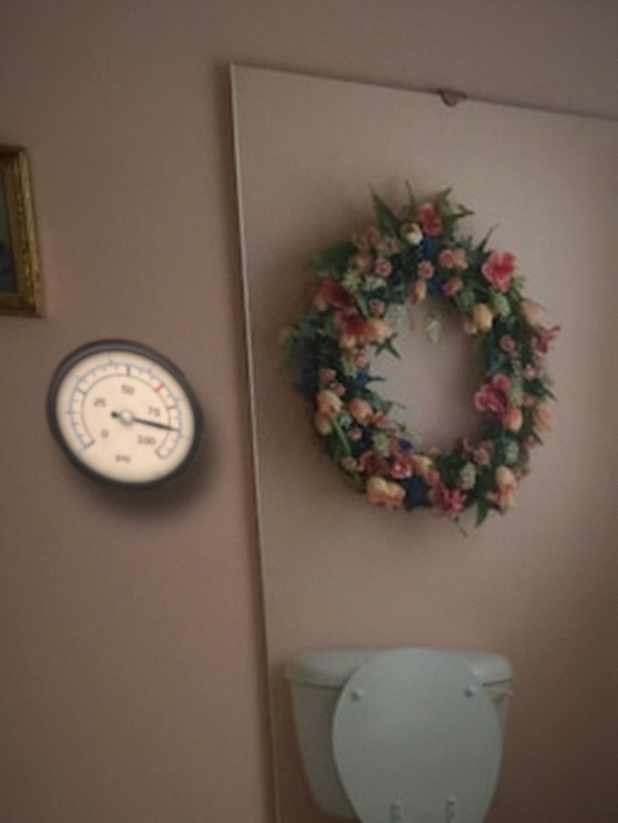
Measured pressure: 85 psi
